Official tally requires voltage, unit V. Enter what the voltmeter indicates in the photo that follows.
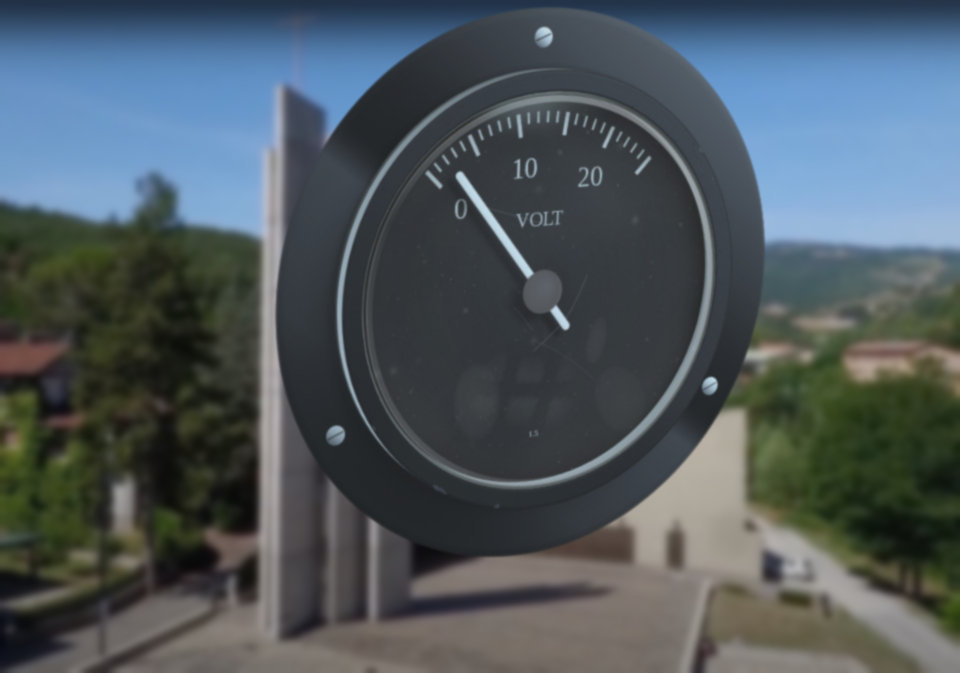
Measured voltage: 2 V
